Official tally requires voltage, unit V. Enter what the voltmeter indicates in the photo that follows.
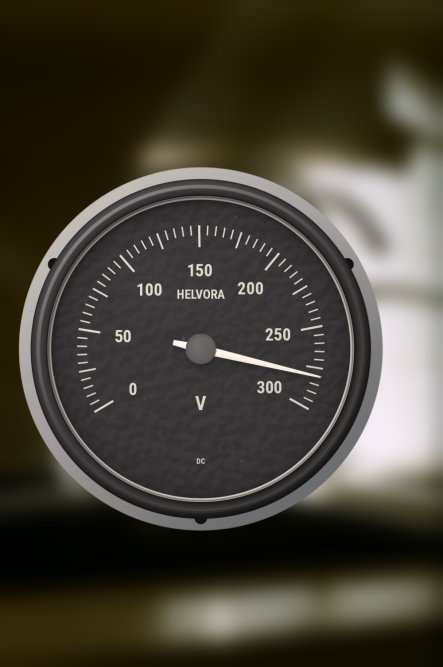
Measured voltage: 280 V
